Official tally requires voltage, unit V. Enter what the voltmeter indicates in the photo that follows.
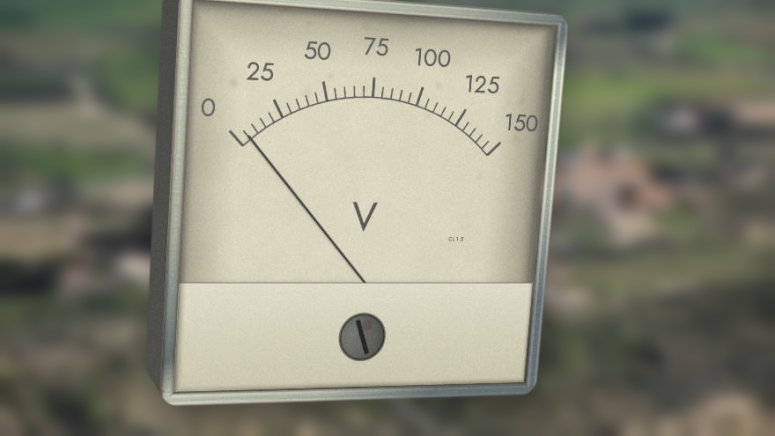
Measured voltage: 5 V
